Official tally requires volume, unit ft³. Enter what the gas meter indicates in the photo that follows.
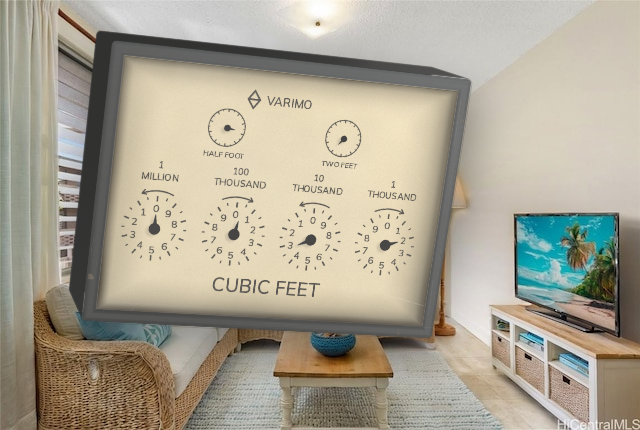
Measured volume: 3200 ft³
